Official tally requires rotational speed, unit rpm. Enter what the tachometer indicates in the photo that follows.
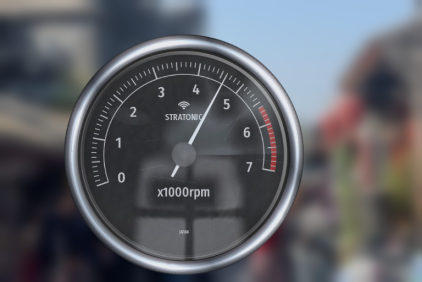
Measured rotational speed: 4600 rpm
